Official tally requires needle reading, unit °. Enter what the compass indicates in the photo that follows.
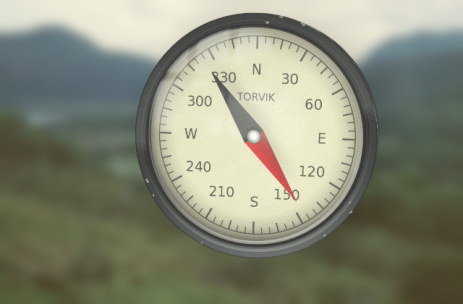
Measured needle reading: 145 °
